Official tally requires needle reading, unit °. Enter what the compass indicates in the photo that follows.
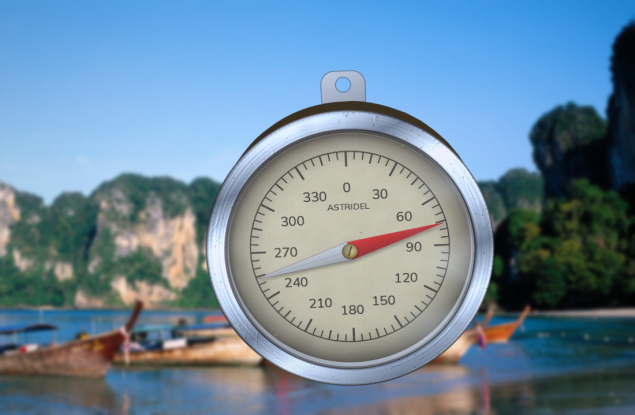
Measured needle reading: 75 °
